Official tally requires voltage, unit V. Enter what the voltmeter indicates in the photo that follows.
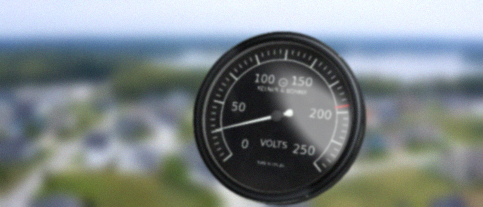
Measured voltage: 25 V
